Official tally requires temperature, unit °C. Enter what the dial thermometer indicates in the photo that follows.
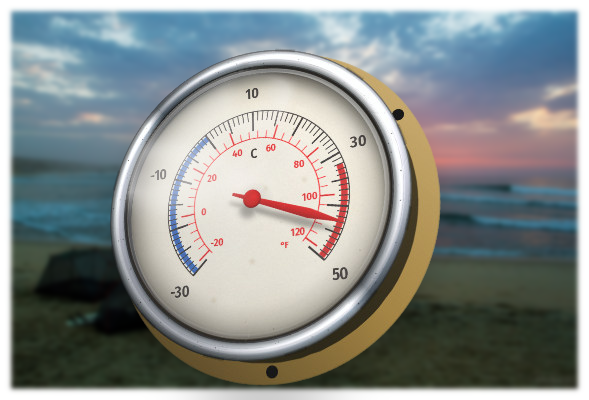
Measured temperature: 43 °C
